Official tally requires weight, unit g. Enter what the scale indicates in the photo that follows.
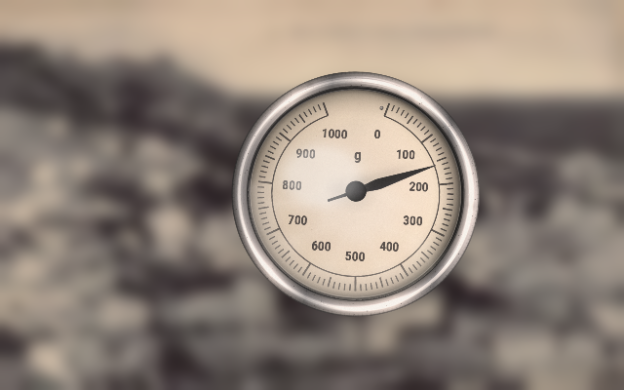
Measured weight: 160 g
